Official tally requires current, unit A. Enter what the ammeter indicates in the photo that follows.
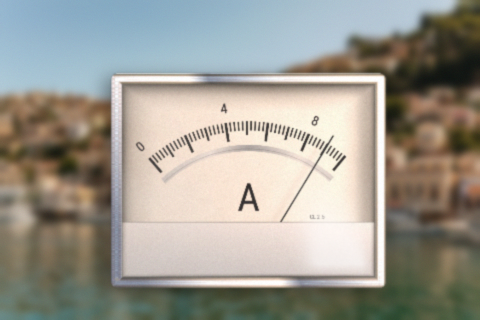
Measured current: 9 A
